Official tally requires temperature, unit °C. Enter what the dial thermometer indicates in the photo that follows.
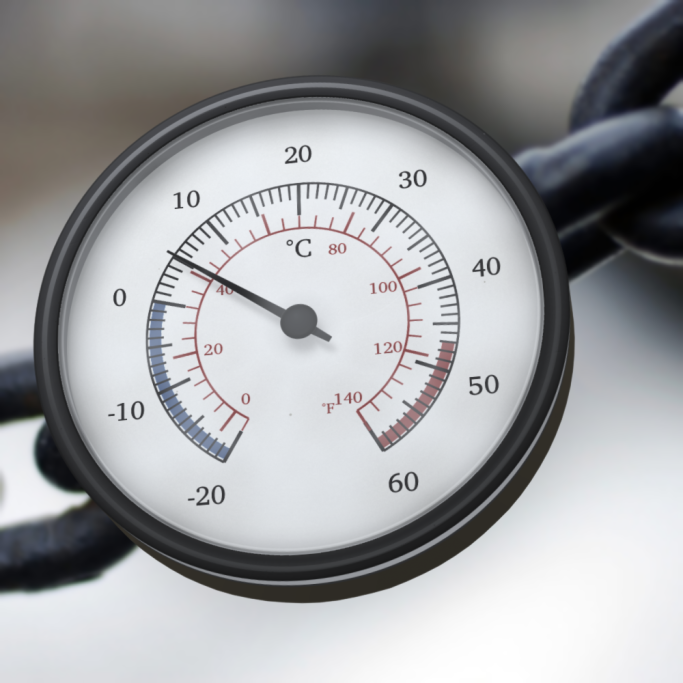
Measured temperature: 5 °C
